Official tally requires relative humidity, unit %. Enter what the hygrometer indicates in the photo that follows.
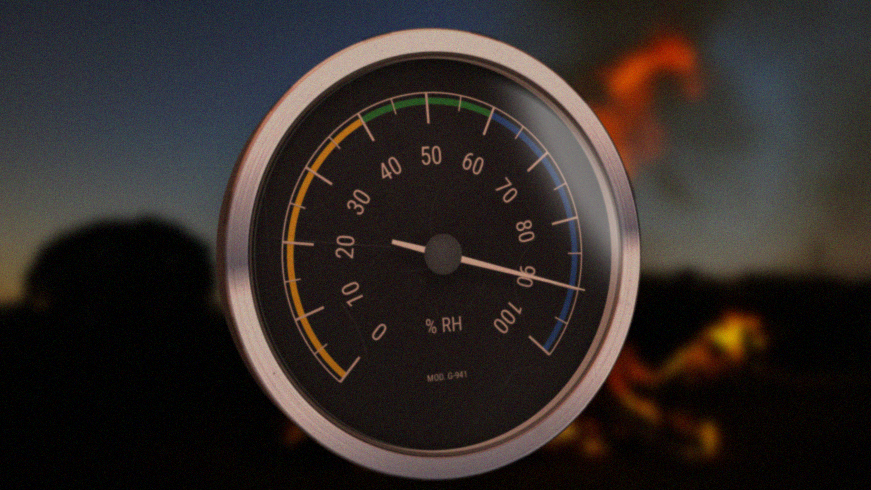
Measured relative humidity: 90 %
